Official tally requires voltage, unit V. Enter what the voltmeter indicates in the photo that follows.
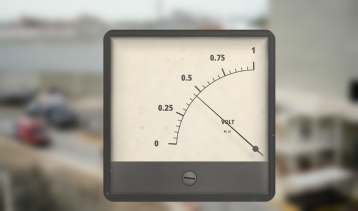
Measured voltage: 0.45 V
